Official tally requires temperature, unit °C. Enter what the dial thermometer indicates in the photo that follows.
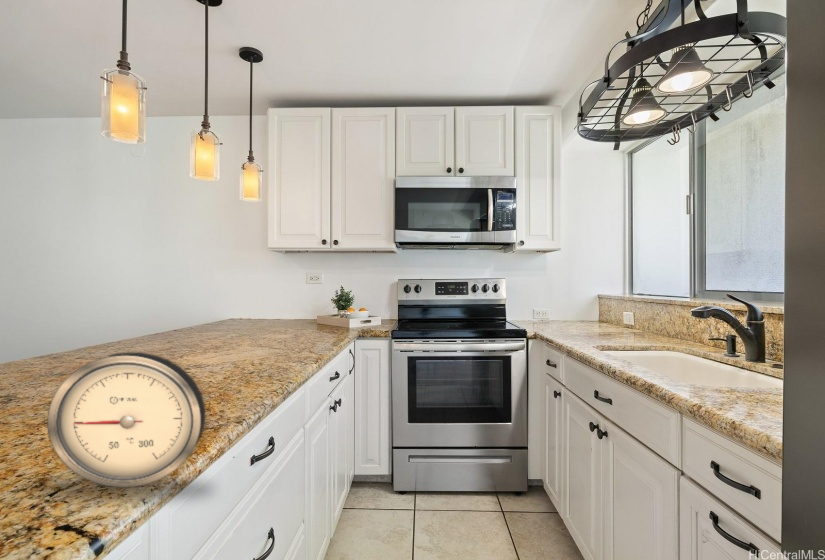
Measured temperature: 100 °C
